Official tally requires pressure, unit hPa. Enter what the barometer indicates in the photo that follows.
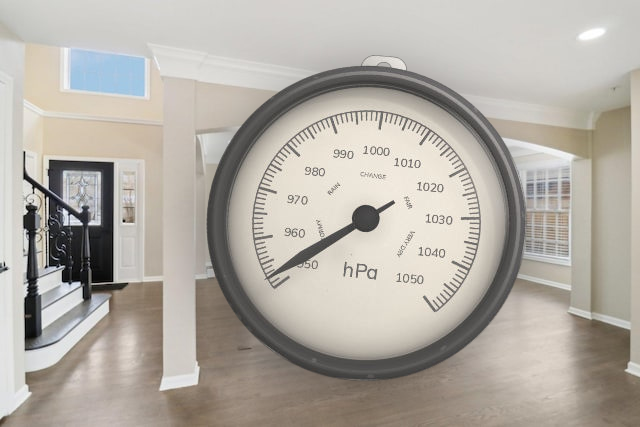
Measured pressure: 952 hPa
